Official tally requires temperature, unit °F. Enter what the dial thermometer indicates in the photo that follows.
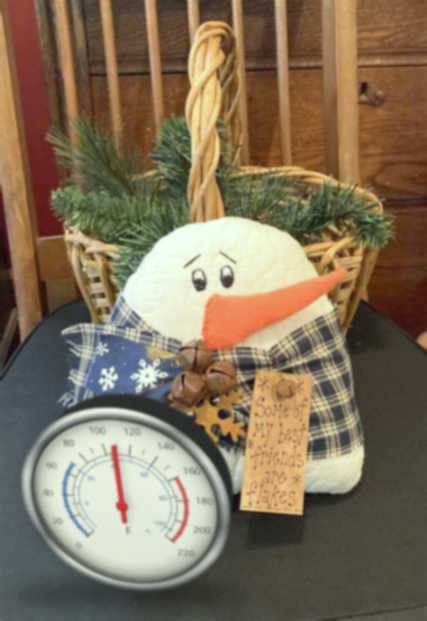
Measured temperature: 110 °F
